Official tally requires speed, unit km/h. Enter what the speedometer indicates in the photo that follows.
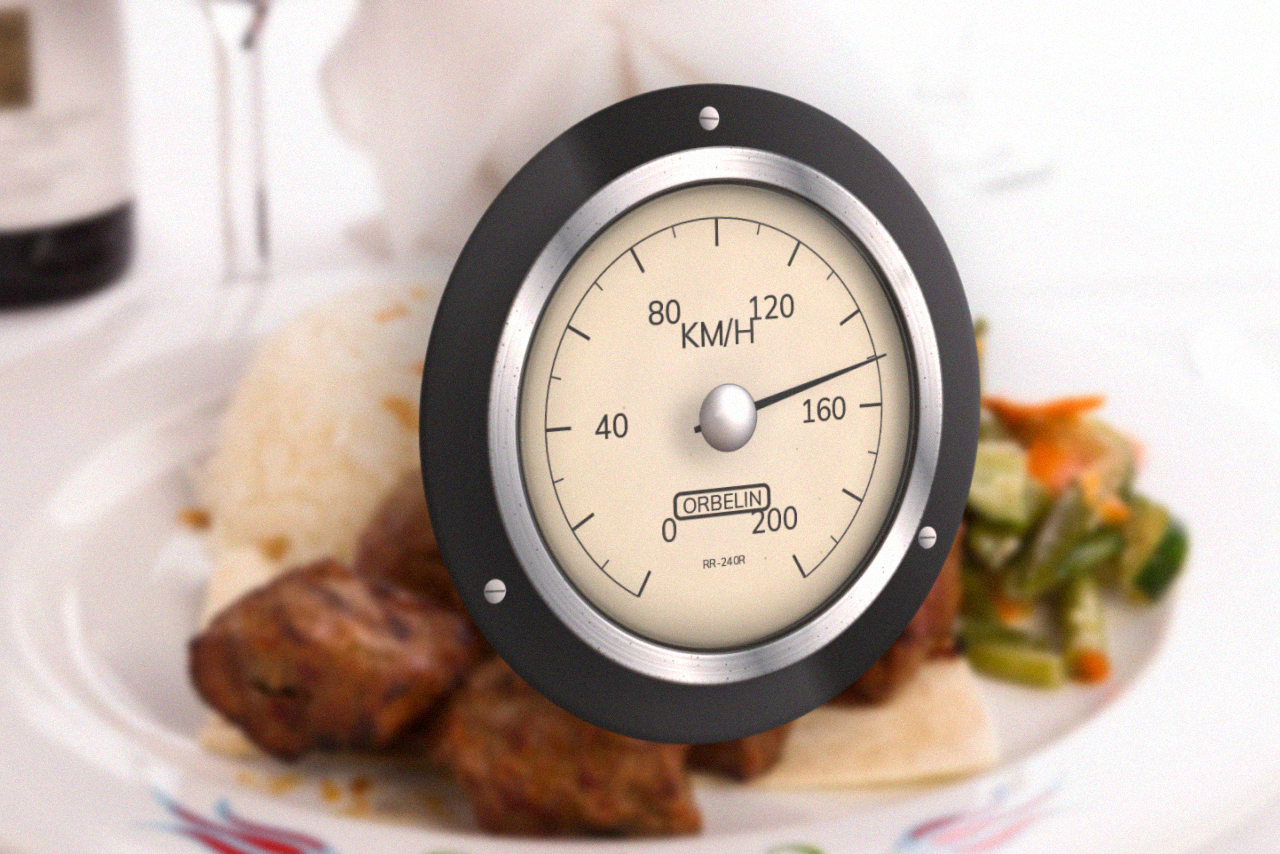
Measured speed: 150 km/h
